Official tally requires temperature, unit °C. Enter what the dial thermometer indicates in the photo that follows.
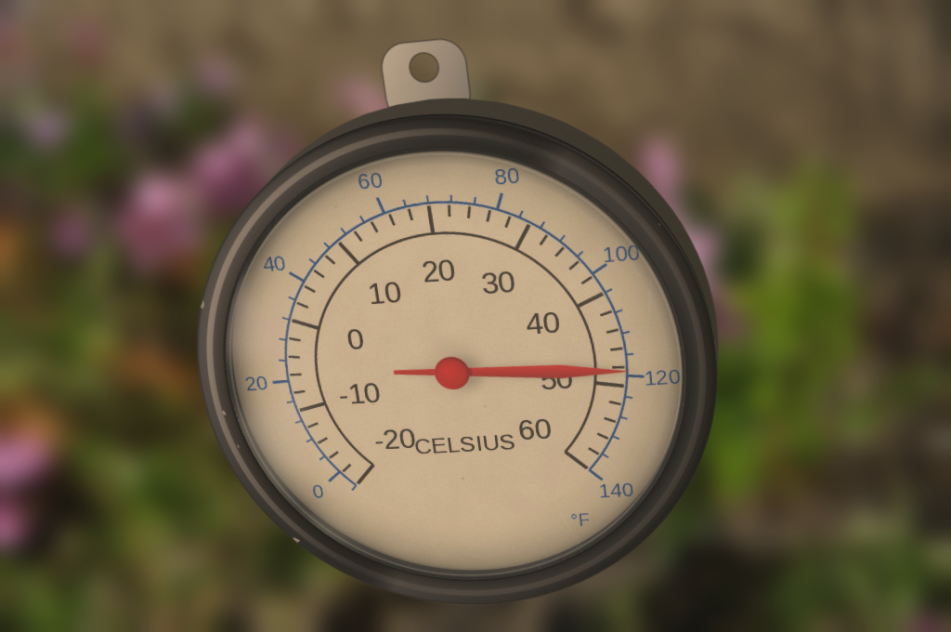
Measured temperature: 48 °C
